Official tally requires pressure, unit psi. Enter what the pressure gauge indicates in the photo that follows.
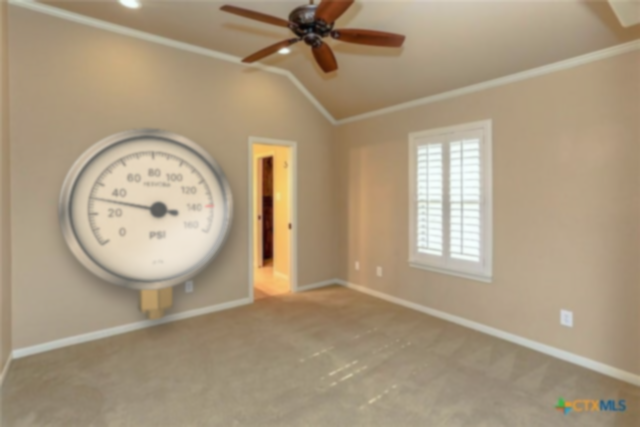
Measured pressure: 30 psi
